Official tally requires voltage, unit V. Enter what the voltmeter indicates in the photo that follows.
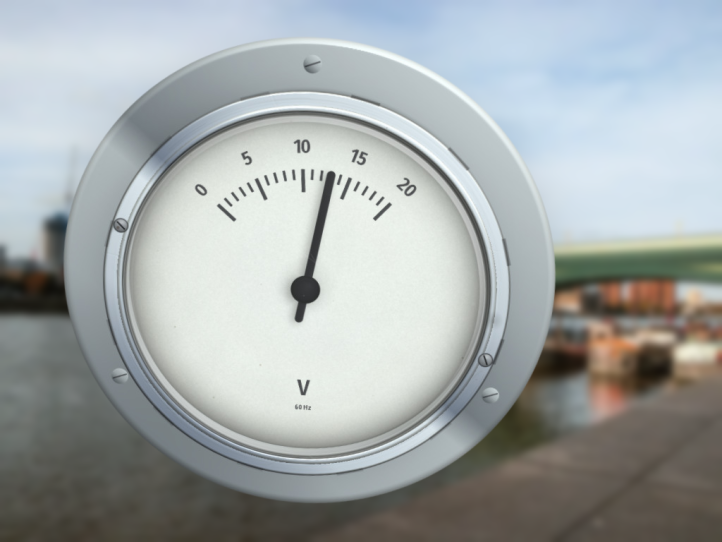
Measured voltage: 13 V
